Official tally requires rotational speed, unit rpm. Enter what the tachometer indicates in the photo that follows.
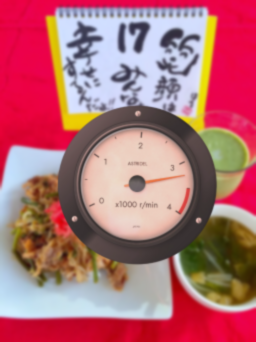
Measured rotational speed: 3250 rpm
